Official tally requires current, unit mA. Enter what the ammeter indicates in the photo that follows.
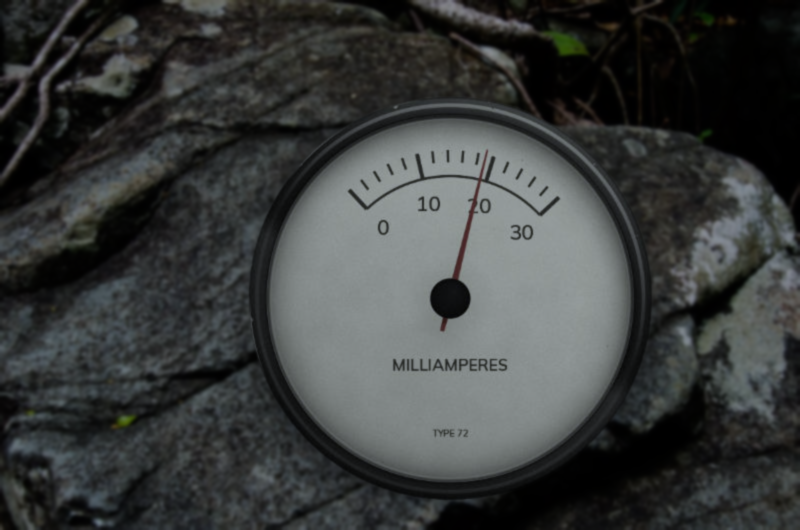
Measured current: 19 mA
